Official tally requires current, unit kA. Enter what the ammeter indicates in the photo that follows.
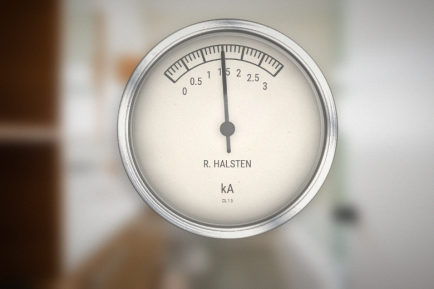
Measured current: 1.5 kA
